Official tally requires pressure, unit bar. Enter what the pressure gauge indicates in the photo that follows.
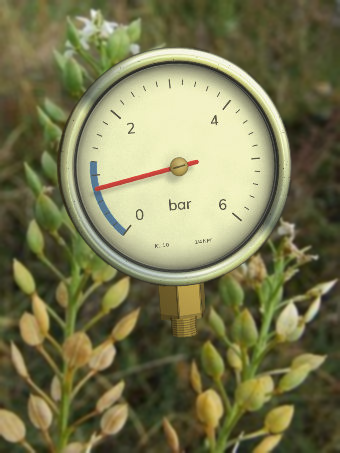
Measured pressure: 0.8 bar
